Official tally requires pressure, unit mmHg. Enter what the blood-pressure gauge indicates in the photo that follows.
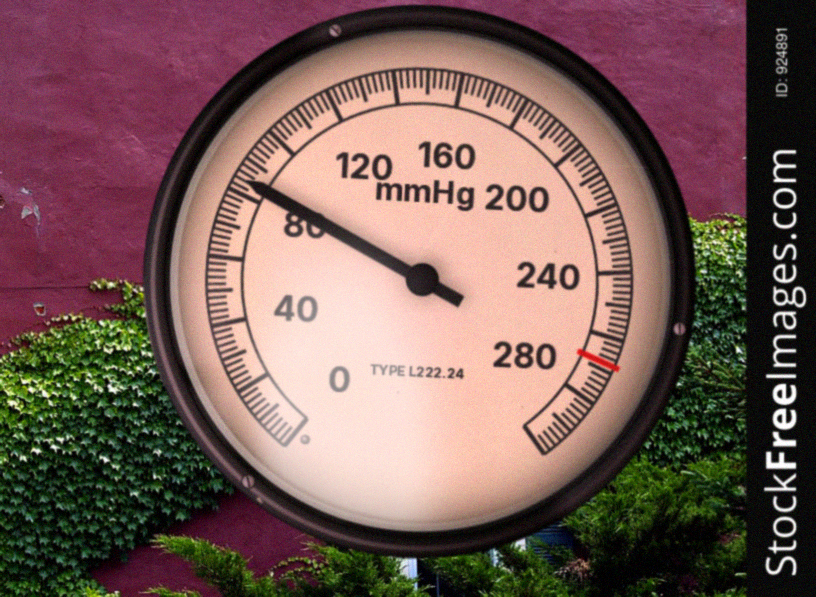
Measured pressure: 84 mmHg
